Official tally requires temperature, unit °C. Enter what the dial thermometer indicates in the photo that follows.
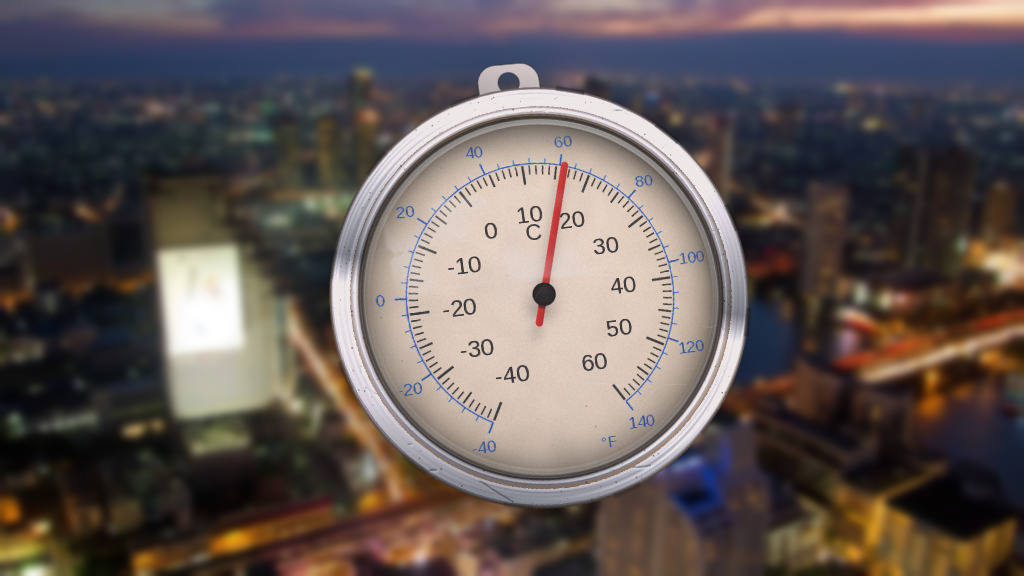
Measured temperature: 16 °C
